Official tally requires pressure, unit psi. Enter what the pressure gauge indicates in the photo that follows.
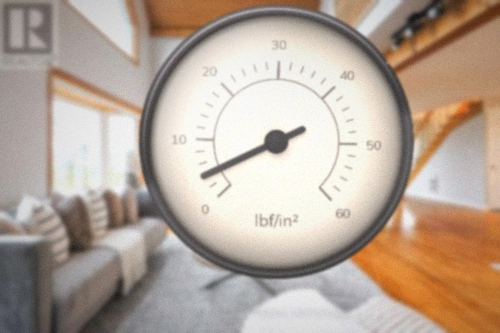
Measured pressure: 4 psi
